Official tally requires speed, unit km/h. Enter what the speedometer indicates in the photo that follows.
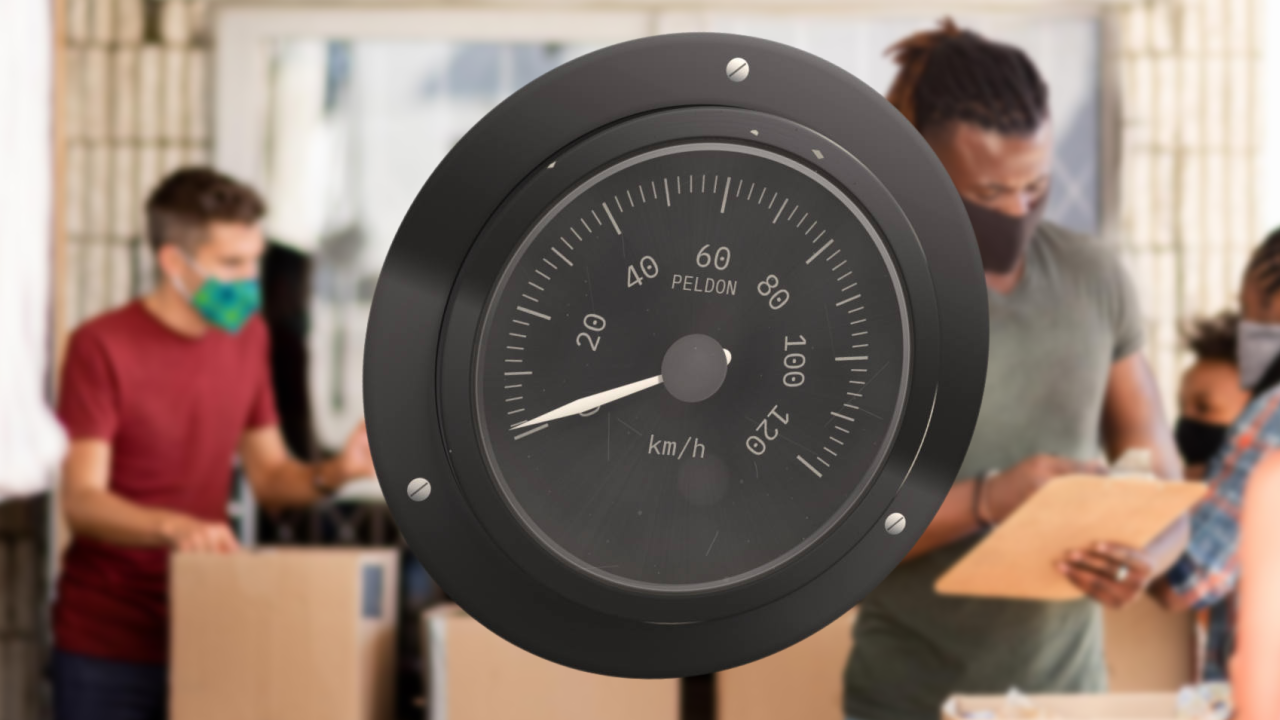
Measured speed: 2 km/h
